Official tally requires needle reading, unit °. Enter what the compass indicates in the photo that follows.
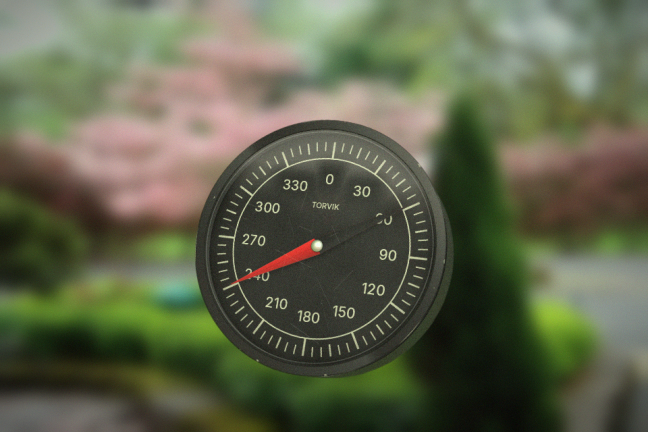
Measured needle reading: 240 °
